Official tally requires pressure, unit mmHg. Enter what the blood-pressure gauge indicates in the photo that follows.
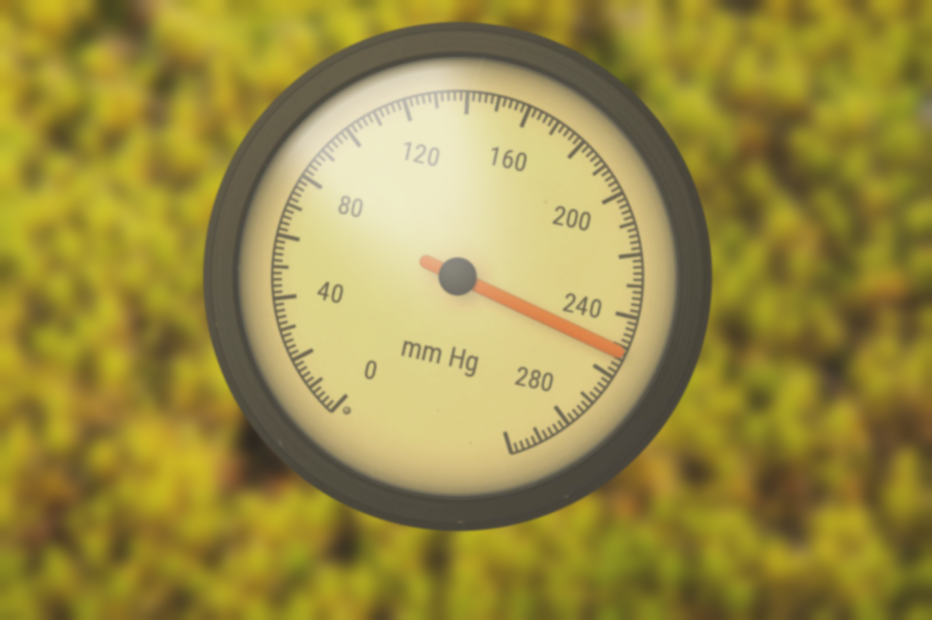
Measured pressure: 252 mmHg
